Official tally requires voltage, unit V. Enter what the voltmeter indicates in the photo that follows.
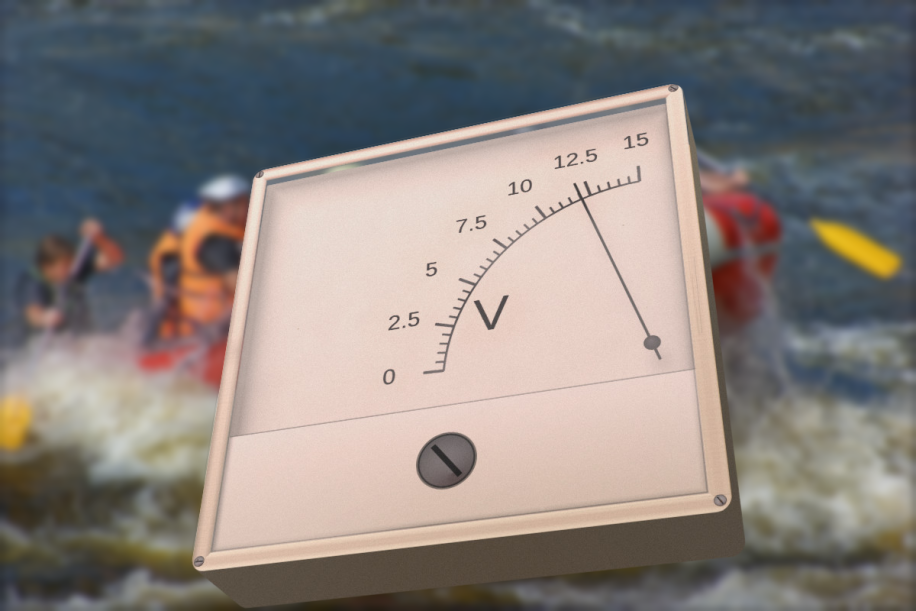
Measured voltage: 12 V
